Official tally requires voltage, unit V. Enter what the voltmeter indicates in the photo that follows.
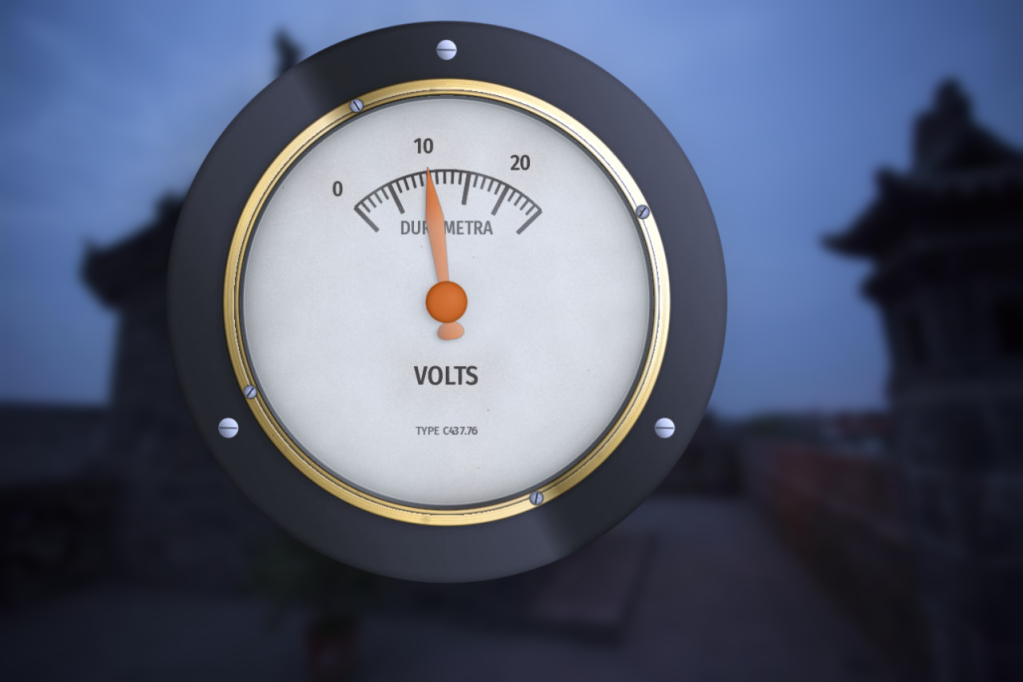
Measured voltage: 10 V
